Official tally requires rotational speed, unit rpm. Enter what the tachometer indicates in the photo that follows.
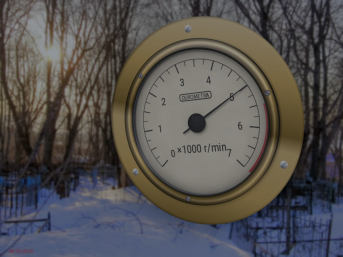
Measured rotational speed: 5000 rpm
